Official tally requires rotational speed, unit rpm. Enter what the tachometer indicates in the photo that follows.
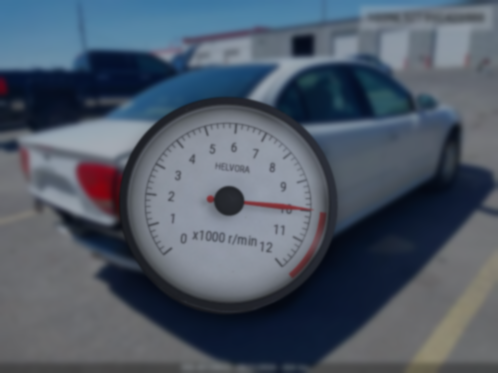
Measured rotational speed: 10000 rpm
